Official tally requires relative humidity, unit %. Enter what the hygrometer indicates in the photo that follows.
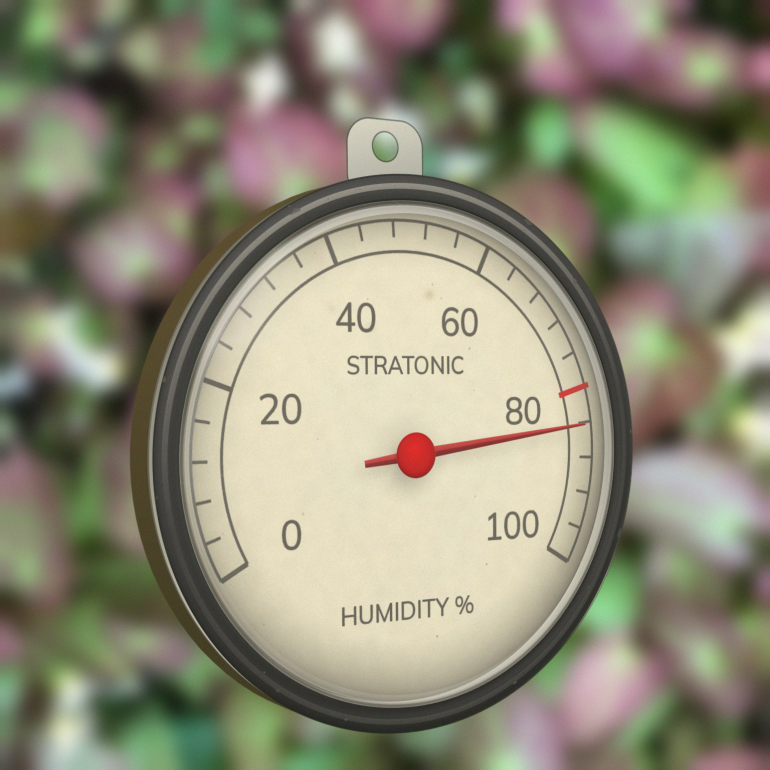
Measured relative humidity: 84 %
